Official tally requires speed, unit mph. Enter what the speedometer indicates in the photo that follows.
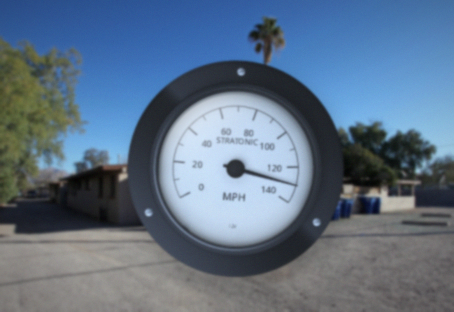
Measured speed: 130 mph
